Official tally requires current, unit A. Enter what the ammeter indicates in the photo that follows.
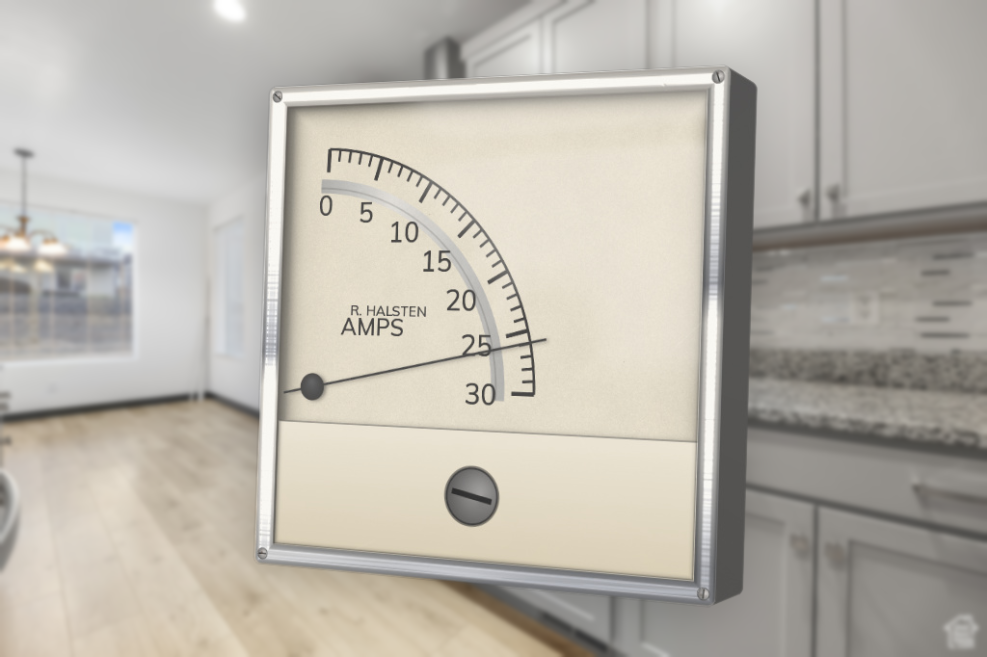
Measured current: 26 A
